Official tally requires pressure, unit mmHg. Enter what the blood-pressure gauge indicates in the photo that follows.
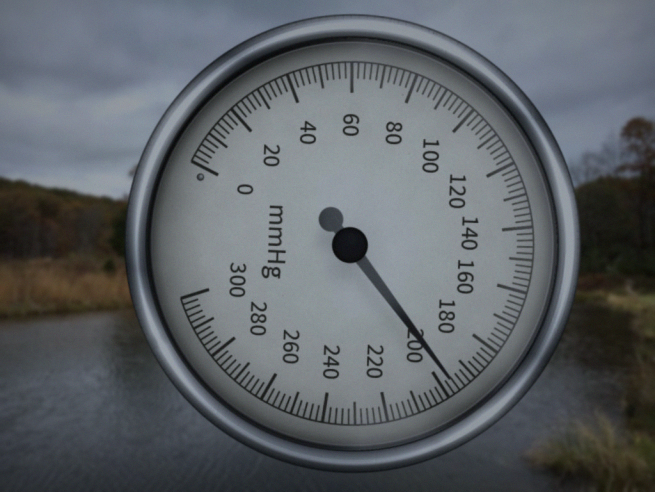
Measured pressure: 196 mmHg
